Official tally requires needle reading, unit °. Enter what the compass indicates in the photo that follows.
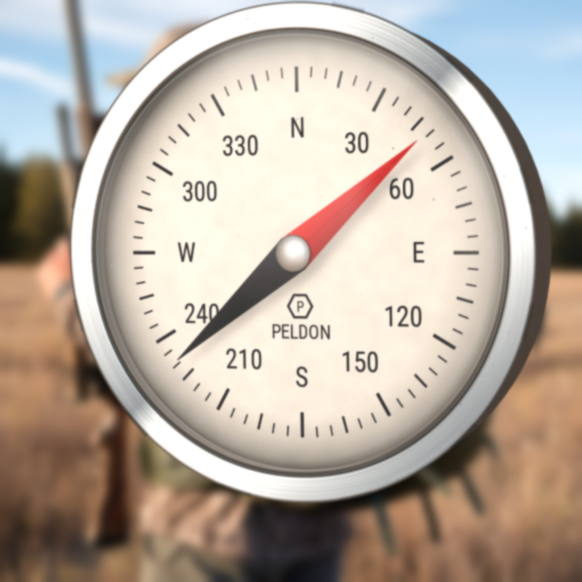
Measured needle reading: 50 °
